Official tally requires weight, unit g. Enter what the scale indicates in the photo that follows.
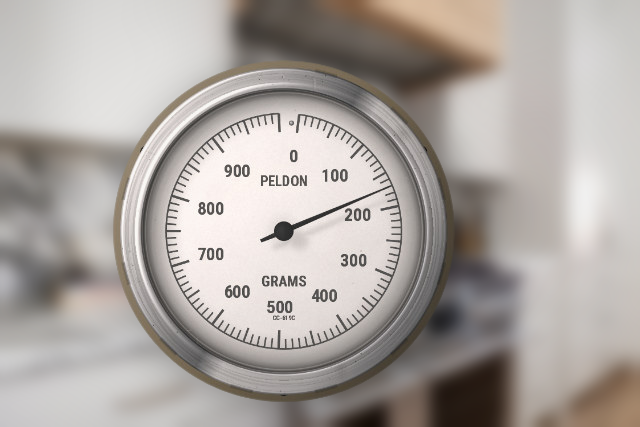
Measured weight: 170 g
